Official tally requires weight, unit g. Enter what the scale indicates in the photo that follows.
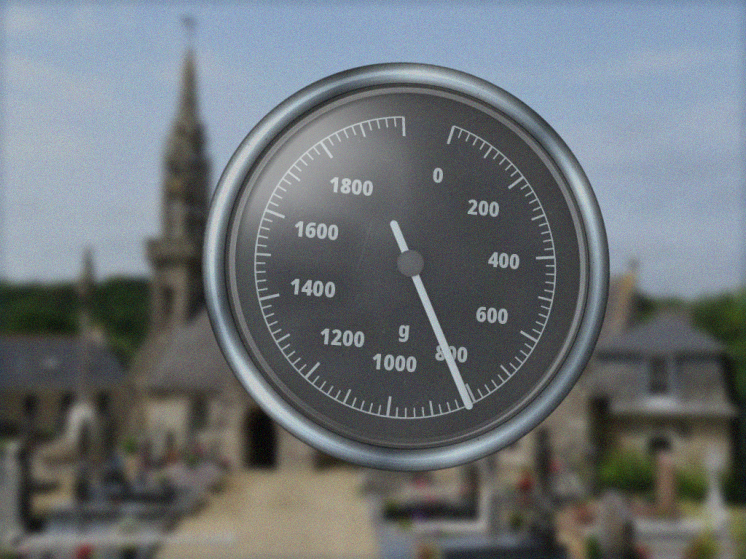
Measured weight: 820 g
